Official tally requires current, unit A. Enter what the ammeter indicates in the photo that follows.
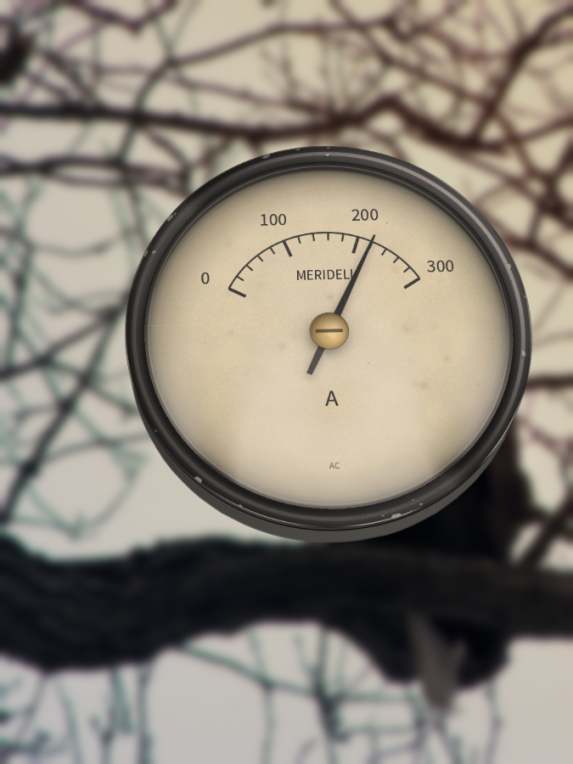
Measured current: 220 A
